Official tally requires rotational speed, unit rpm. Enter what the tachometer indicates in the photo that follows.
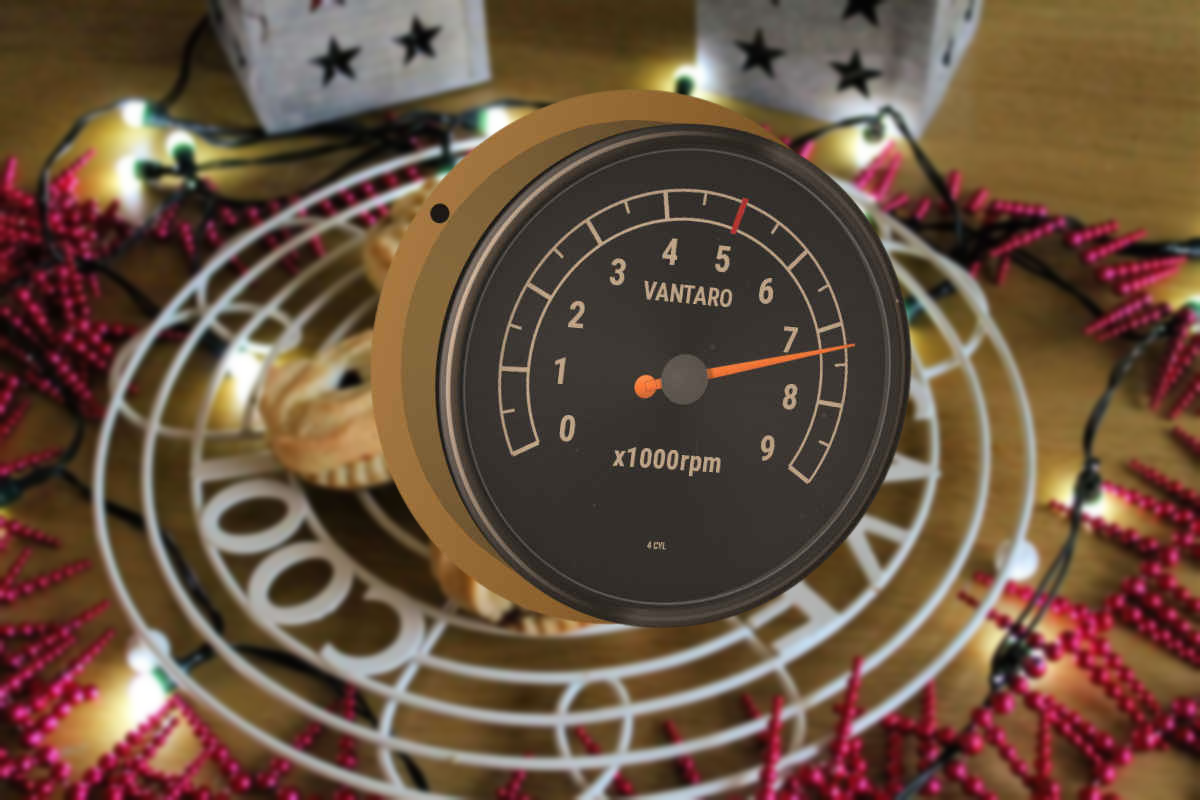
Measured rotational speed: 7250 rpm
